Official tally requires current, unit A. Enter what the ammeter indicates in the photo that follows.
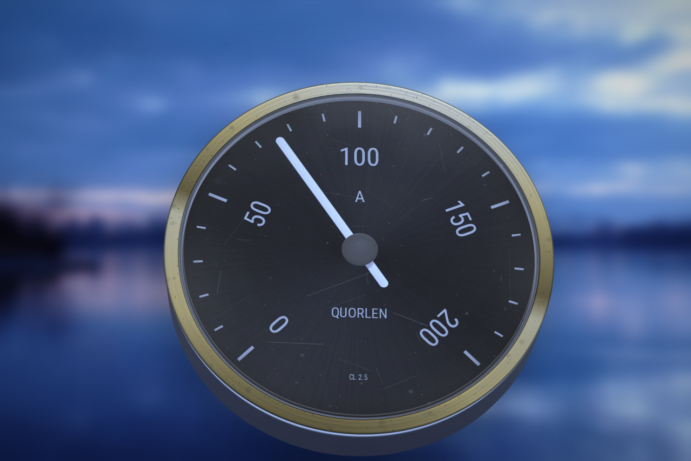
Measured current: 75 A
